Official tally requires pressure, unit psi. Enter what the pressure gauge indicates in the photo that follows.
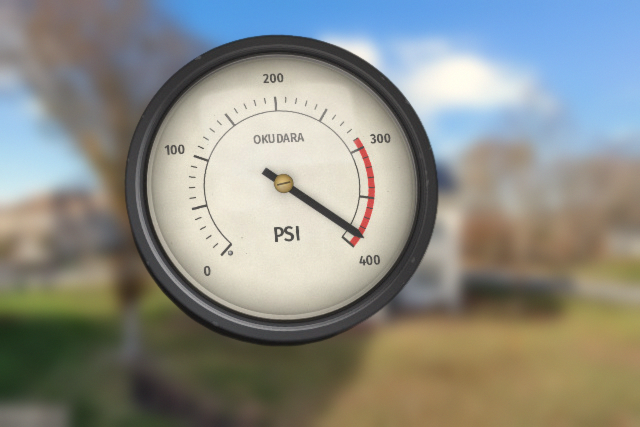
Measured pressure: 390 psi
